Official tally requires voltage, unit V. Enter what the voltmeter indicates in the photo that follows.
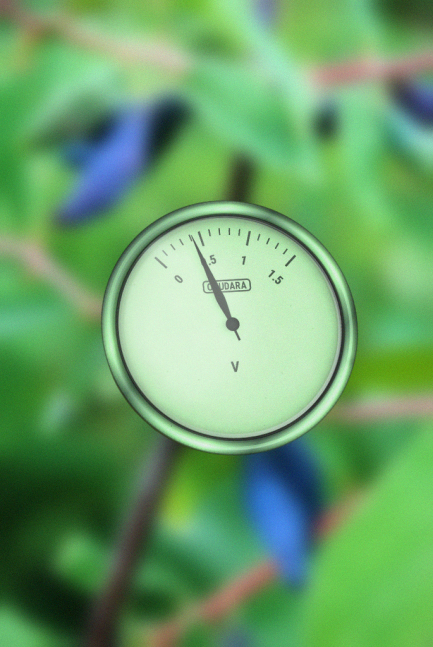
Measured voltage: 0.4 V
